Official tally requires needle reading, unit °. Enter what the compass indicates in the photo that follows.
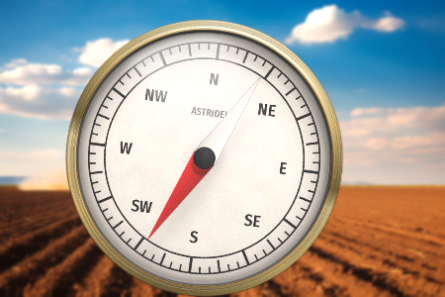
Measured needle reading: 207.5 °
